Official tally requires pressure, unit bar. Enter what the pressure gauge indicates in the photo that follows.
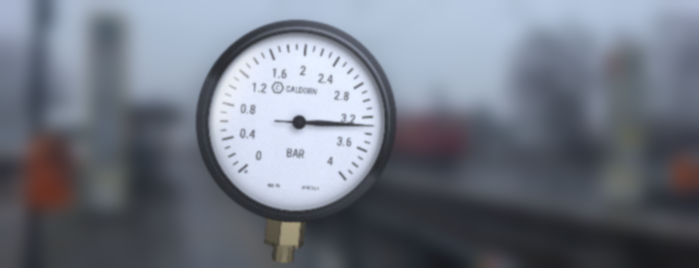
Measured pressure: 3.3 bar
